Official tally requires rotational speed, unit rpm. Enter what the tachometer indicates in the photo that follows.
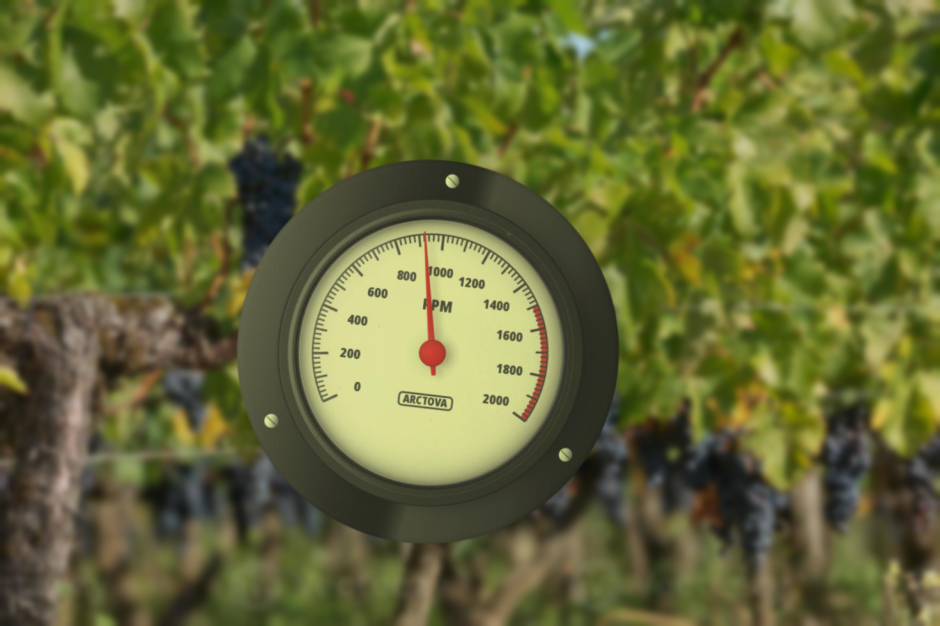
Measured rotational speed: 920 rpm
